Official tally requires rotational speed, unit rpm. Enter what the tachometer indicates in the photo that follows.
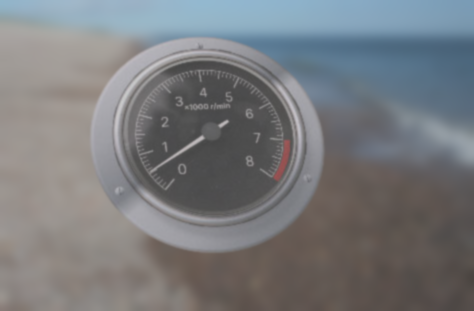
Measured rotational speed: 500 rpm
